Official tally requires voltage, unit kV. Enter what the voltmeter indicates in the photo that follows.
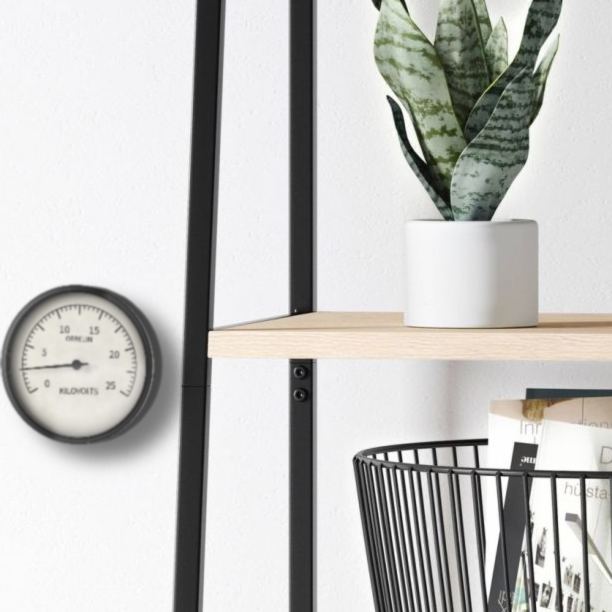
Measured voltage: 2.5 kV
